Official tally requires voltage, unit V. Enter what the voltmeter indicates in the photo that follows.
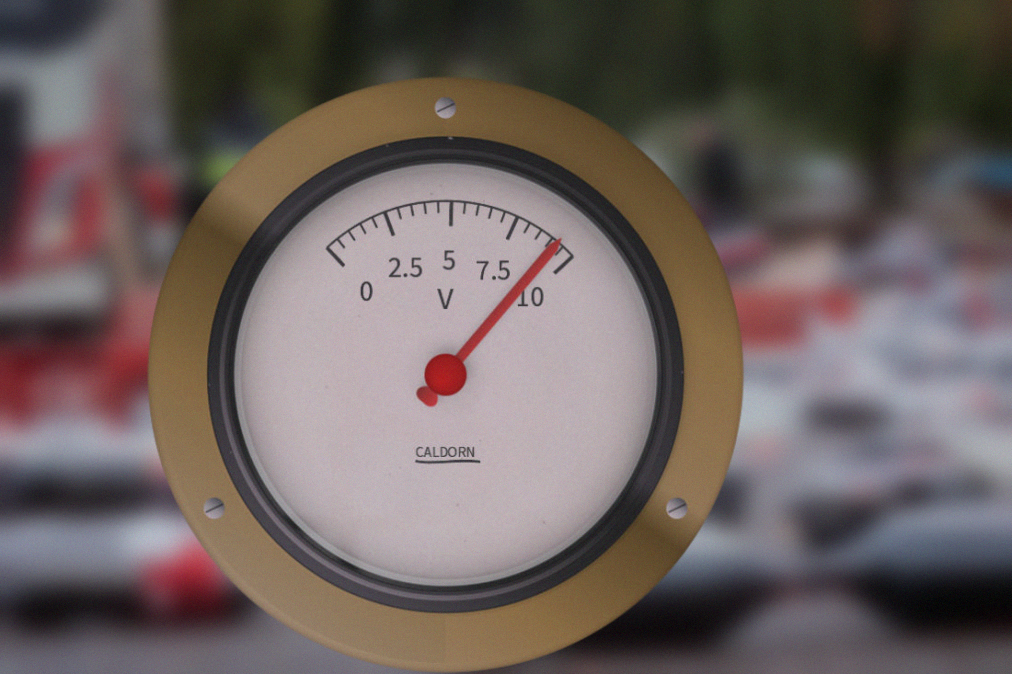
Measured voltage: 9.25 V
